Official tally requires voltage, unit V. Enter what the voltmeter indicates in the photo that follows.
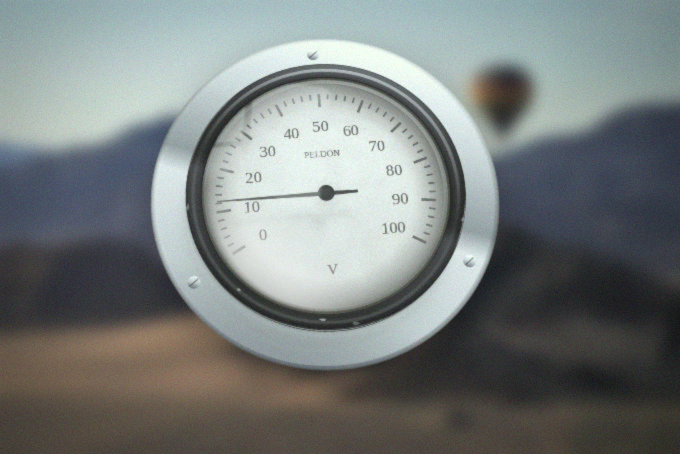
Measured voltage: 12 V
